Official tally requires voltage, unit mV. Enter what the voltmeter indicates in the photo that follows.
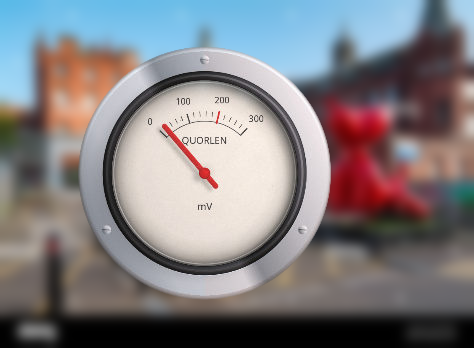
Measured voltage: 20 mV
